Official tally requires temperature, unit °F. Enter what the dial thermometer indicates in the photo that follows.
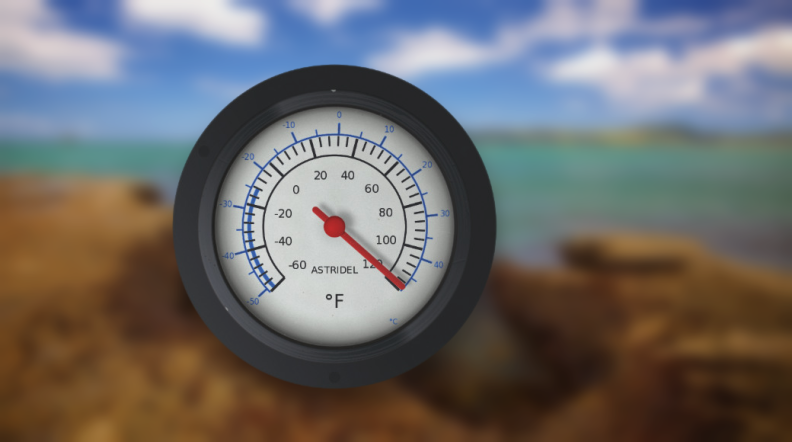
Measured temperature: 118 °F
